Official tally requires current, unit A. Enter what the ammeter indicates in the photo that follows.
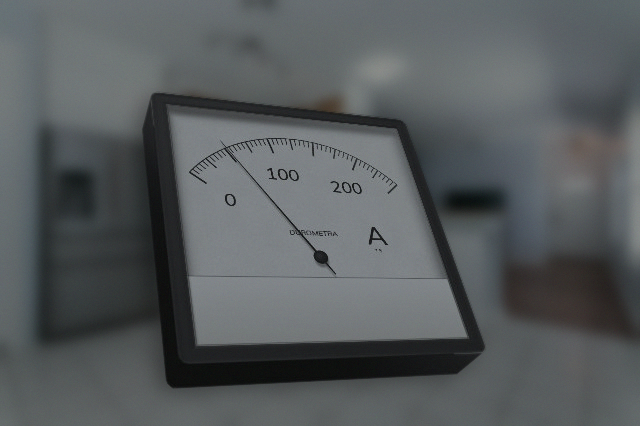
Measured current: 50 A
